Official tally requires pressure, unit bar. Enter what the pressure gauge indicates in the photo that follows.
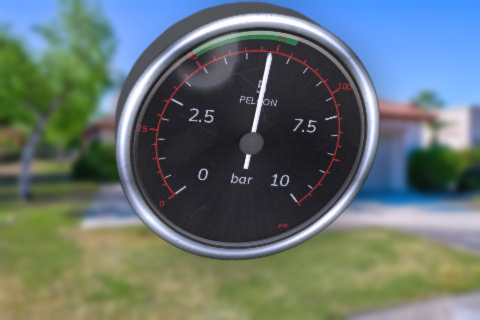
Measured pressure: 5 bar
